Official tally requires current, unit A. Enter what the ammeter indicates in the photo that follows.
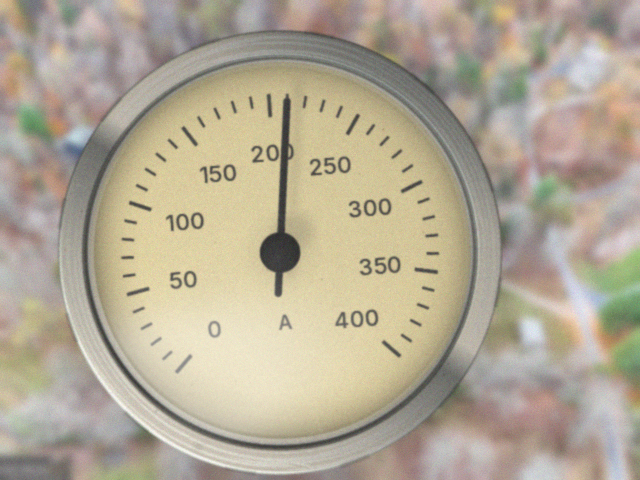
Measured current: 210 A
